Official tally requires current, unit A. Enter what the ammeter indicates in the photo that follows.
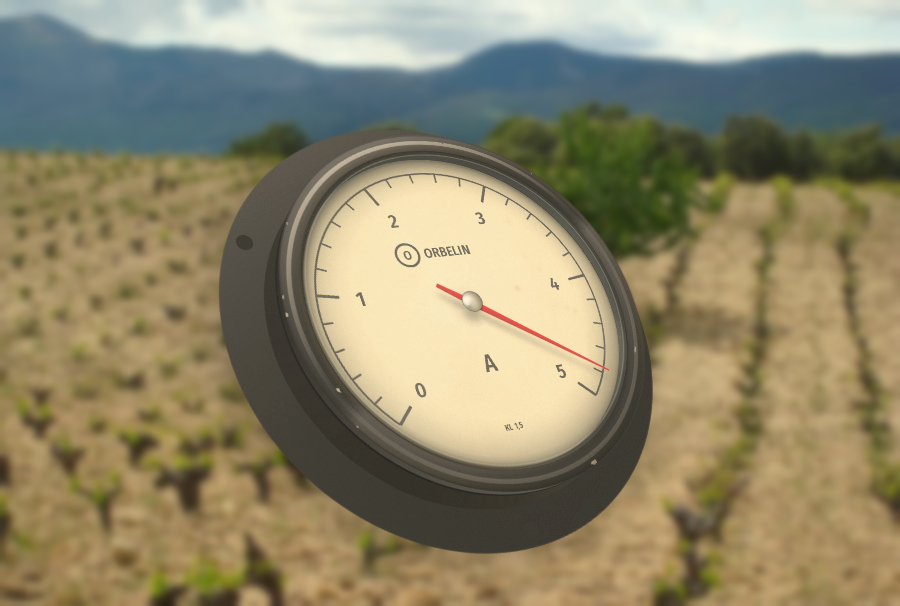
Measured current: 4.8 A
